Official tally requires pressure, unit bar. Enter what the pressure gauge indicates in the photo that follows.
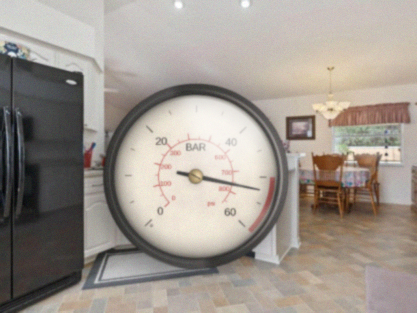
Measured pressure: 52.5 bar
